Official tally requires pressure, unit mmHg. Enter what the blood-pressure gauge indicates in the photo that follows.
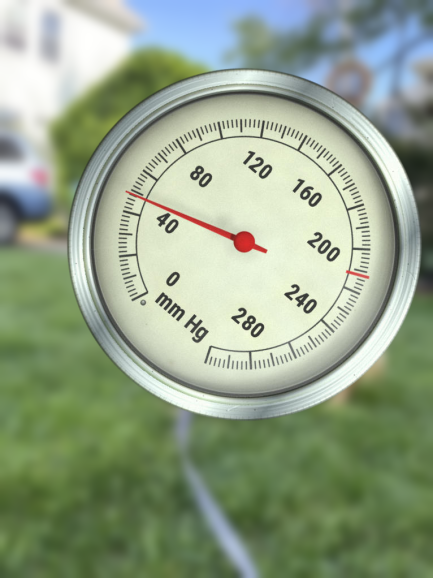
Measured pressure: 48 mmHg
